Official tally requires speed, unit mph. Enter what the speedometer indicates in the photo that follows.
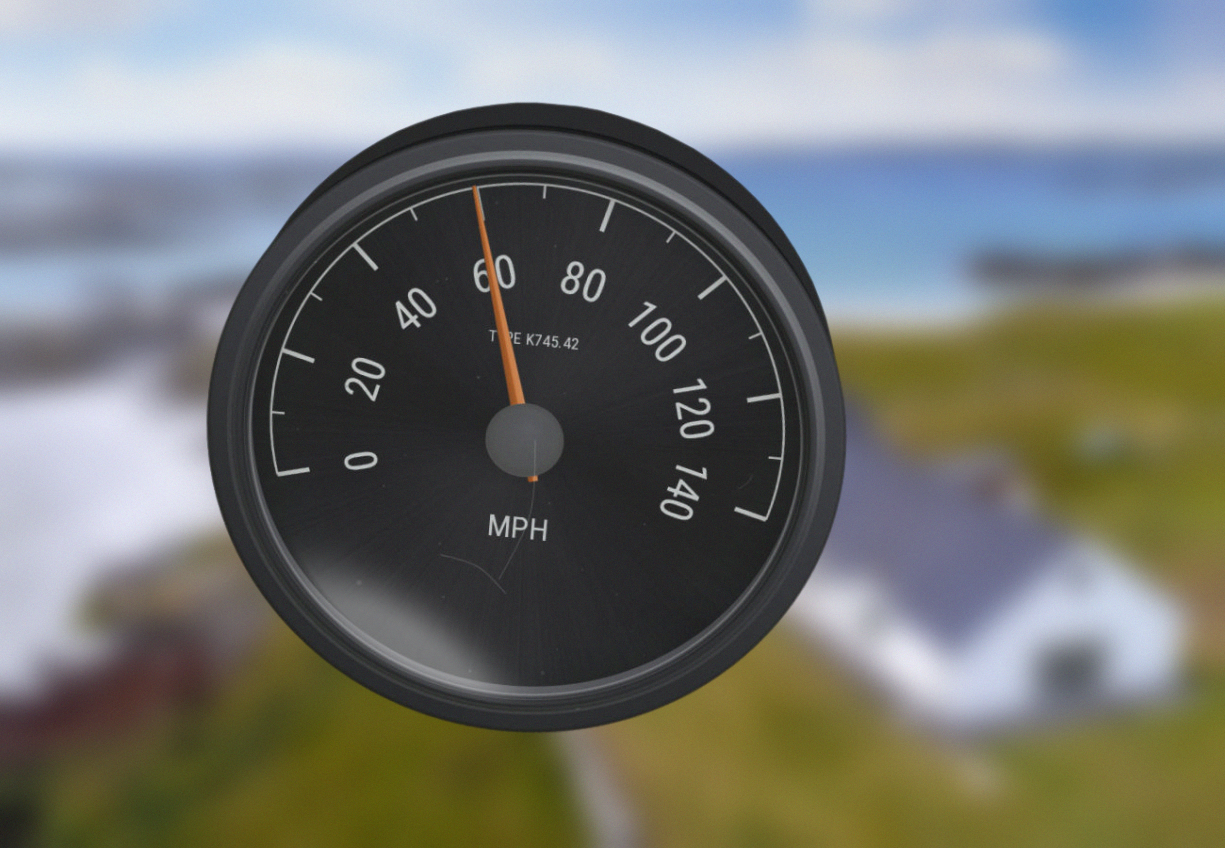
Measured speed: 60 mph
